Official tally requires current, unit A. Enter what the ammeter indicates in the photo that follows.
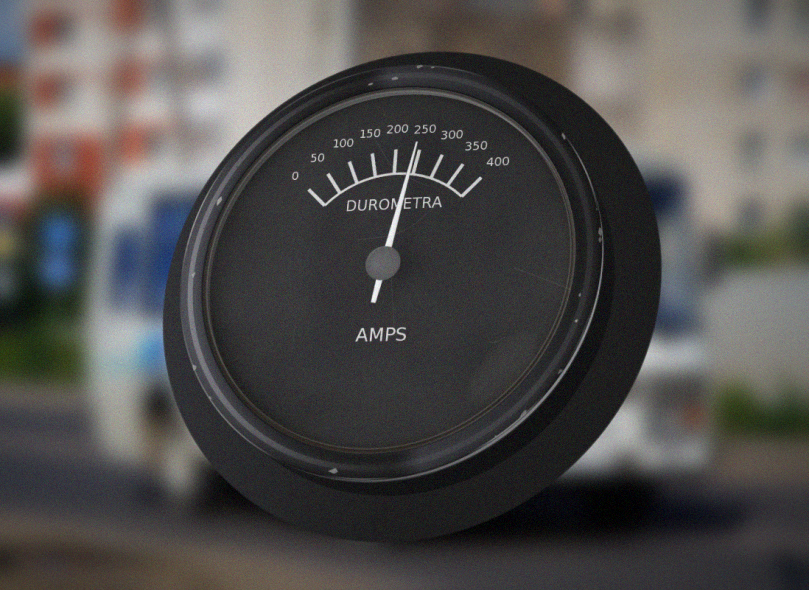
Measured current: 250 A
